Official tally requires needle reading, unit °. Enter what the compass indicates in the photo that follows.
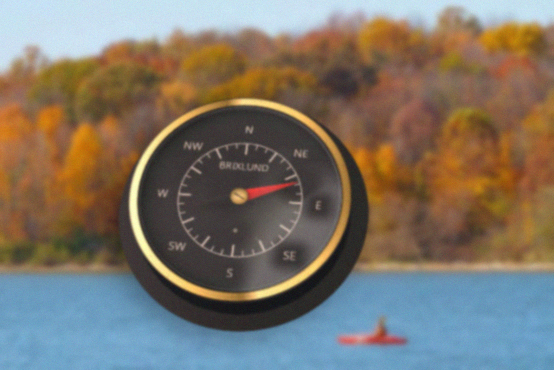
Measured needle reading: 70 °
